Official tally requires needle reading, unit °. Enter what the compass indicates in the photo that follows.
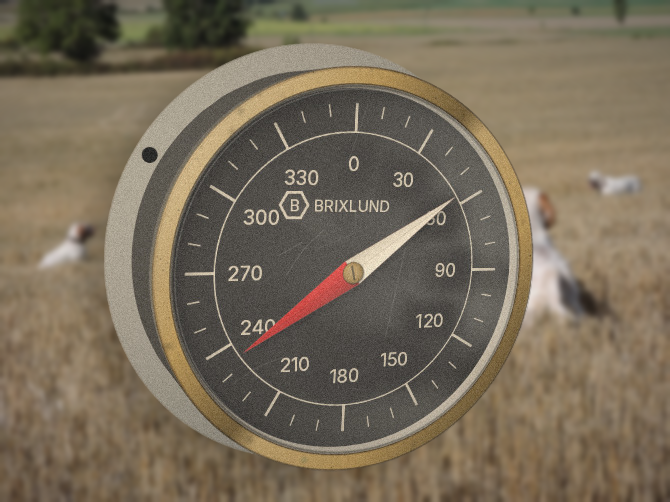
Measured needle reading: 235 °
